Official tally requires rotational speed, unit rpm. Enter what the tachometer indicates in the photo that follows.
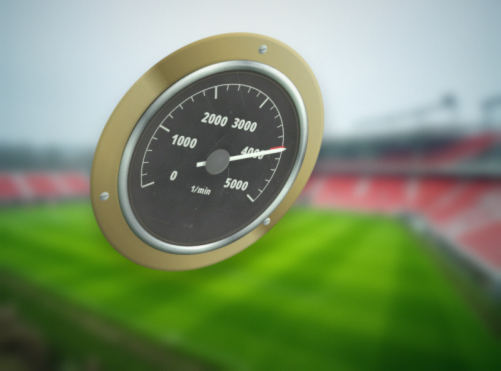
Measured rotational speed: 4000 rpm
